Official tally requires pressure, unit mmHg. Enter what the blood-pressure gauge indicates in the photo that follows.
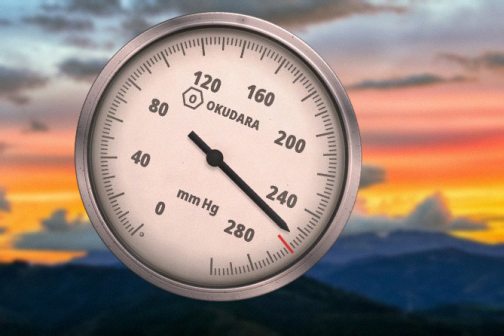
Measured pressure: 254 mmHg
